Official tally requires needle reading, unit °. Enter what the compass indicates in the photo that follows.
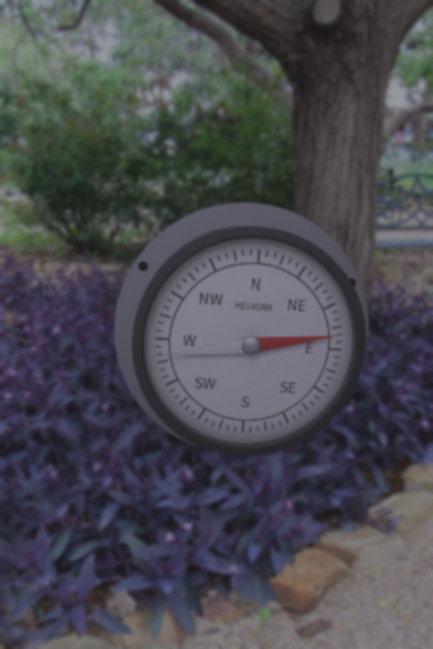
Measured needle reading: 80 °
